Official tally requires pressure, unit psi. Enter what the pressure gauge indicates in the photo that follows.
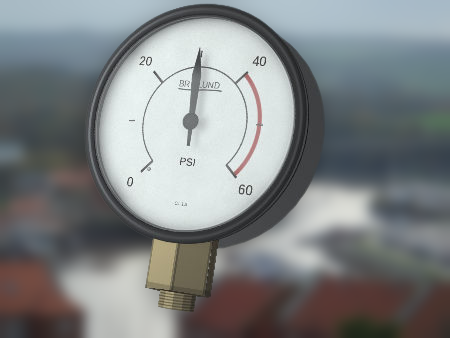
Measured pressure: 30 psi
